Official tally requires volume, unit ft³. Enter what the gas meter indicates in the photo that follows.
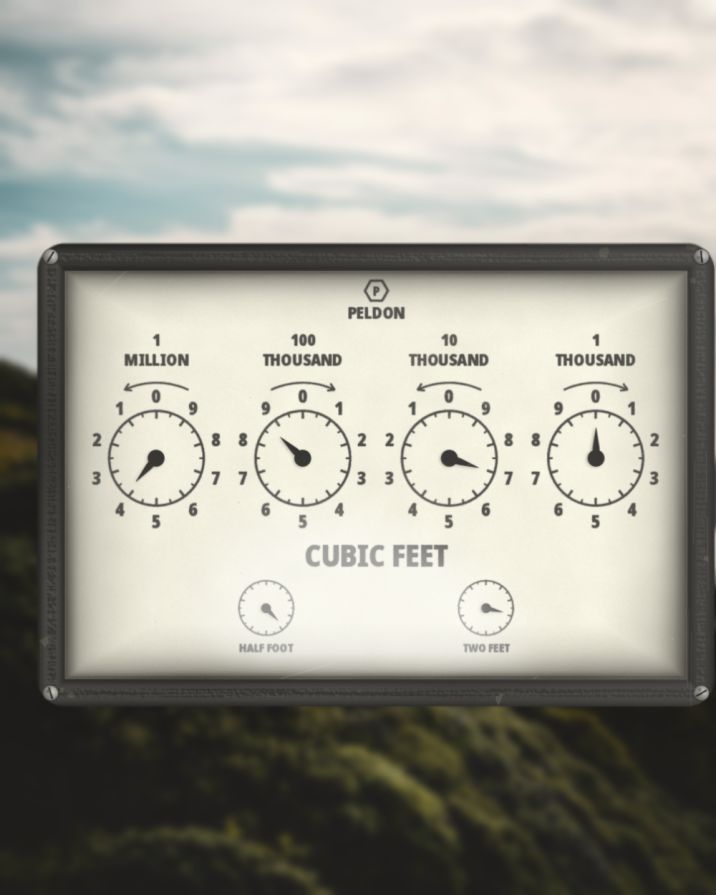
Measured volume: 387000 ft³
